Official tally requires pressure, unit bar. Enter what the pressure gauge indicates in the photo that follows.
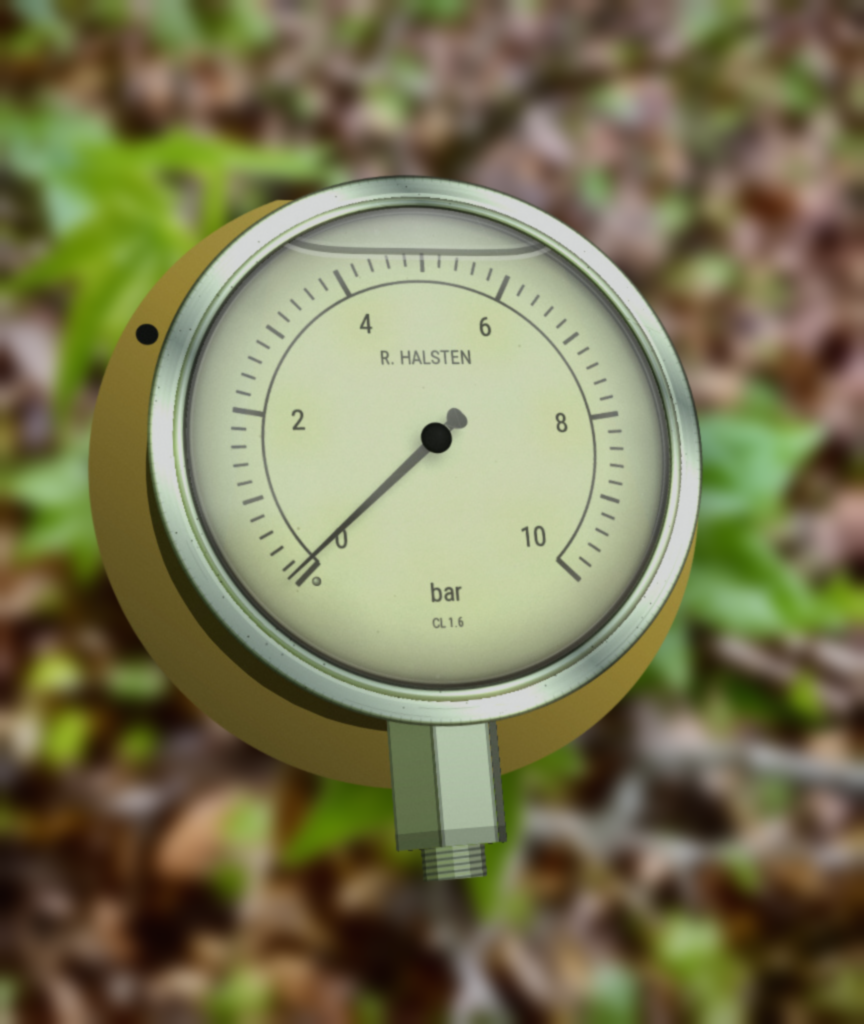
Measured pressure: 0.1 bar
